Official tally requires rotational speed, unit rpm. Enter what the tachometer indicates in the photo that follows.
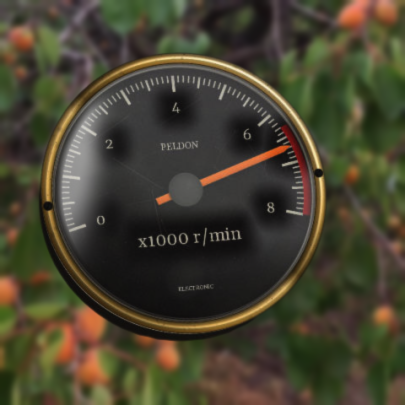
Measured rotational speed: 6700 rpm
